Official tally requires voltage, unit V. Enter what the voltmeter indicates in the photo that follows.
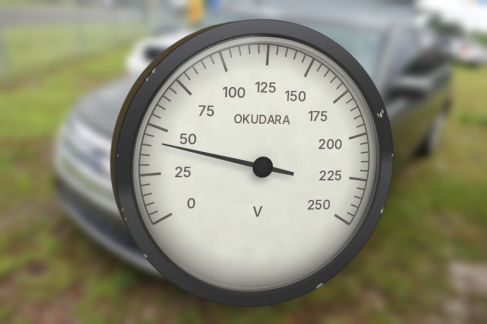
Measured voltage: 42.5 V
